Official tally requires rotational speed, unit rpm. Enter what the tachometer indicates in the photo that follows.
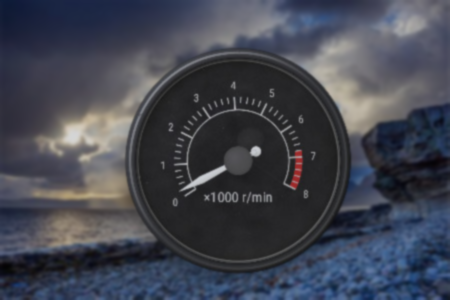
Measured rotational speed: 200 rpm
